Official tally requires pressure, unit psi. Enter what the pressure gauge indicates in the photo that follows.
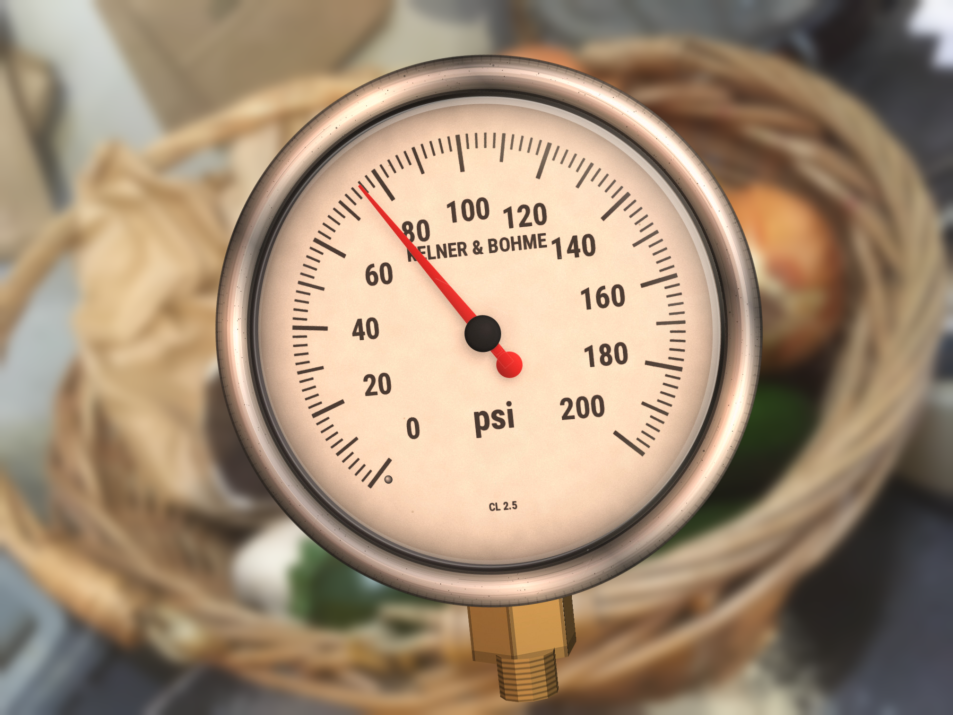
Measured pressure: 76 psi
